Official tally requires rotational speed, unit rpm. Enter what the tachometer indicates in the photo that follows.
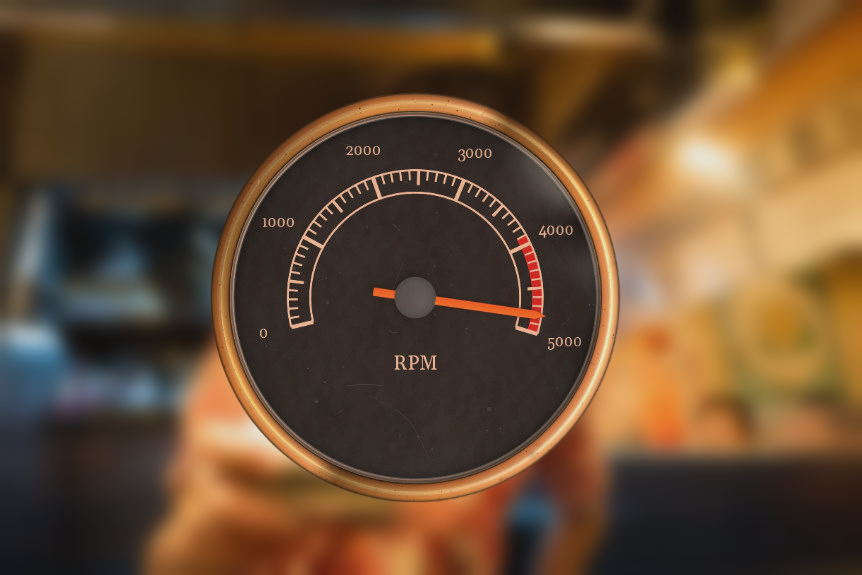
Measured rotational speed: 4800 rpm
